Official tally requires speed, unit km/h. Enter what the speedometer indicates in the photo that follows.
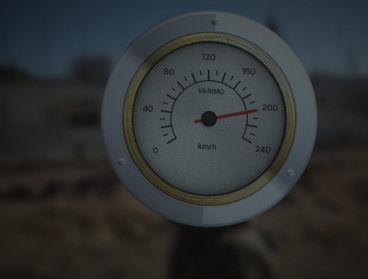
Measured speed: 200 km/h
